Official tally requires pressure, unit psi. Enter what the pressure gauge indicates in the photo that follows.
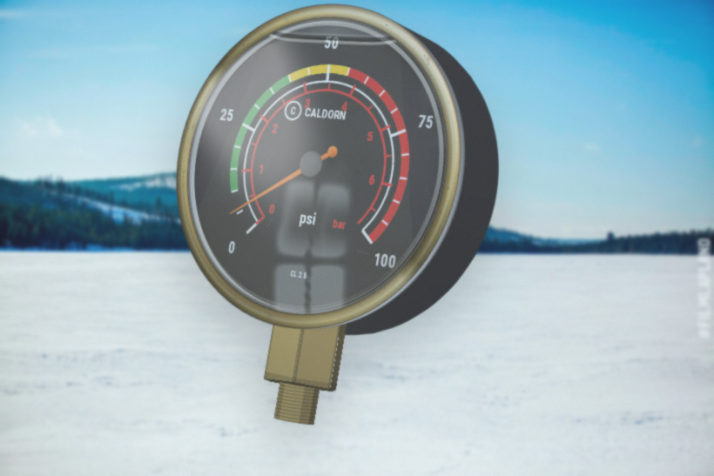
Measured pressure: 5 psi
